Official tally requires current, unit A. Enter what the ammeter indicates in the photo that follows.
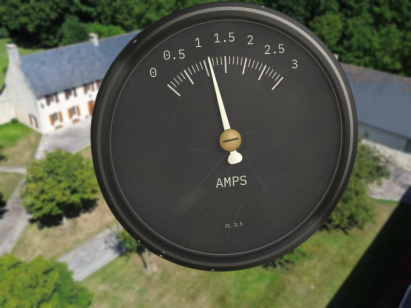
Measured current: 1.1 A
